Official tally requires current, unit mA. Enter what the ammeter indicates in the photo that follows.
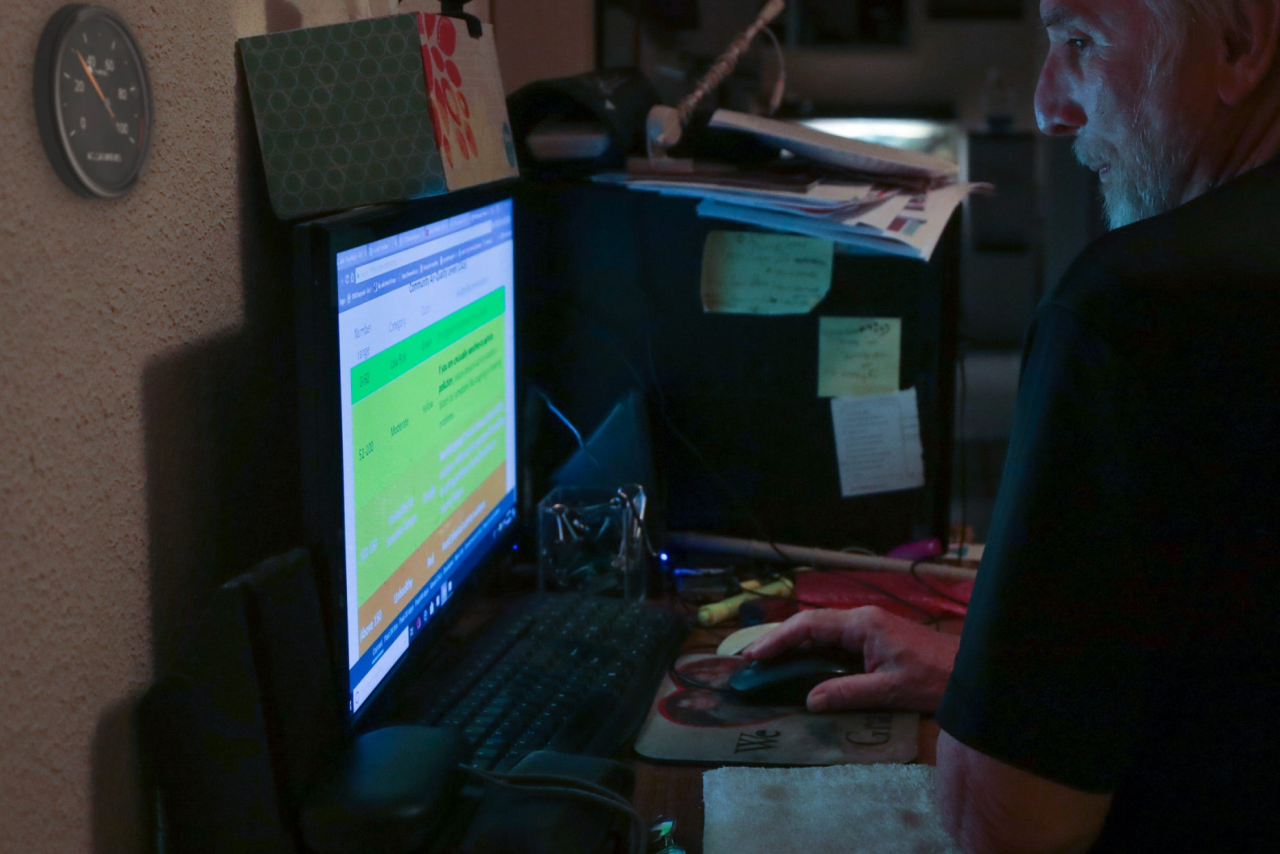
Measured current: 30 mA
